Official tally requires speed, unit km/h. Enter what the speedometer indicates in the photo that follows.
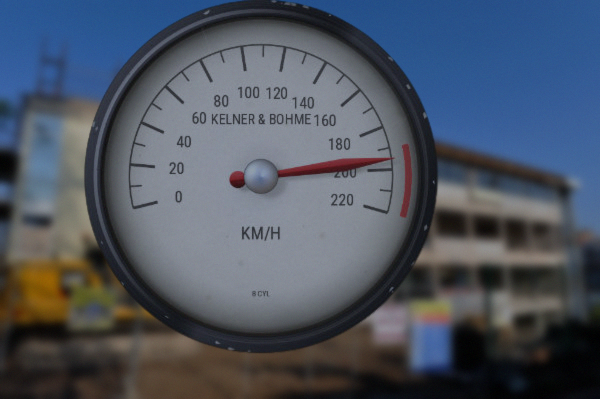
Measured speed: 195 km/h
